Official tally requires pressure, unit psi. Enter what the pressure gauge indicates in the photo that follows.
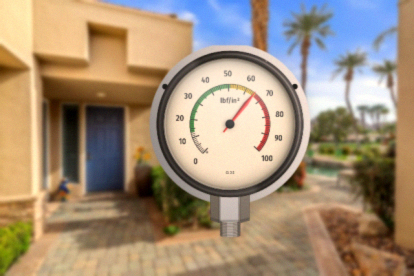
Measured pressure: 65 psi
